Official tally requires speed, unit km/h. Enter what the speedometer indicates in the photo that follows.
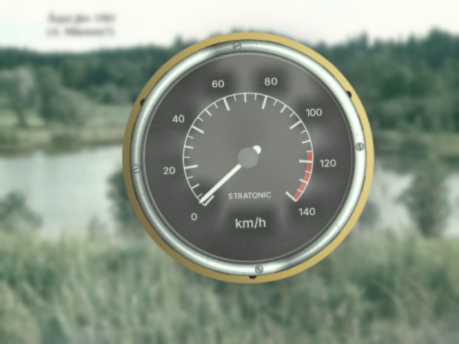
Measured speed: 2.5 km/h
